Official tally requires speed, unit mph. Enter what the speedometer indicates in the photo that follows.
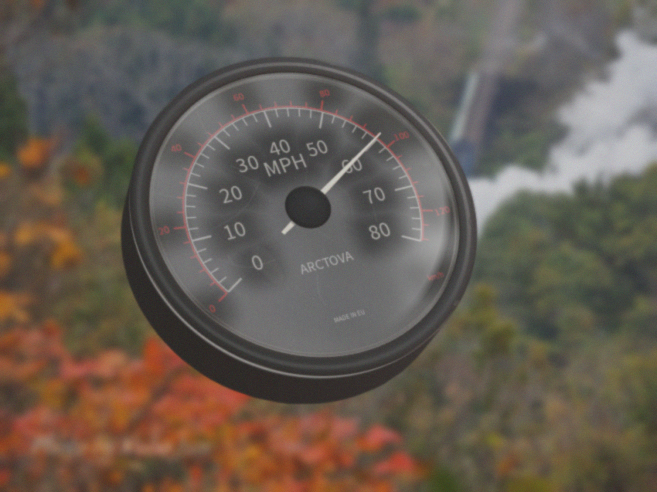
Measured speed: 60 mph
